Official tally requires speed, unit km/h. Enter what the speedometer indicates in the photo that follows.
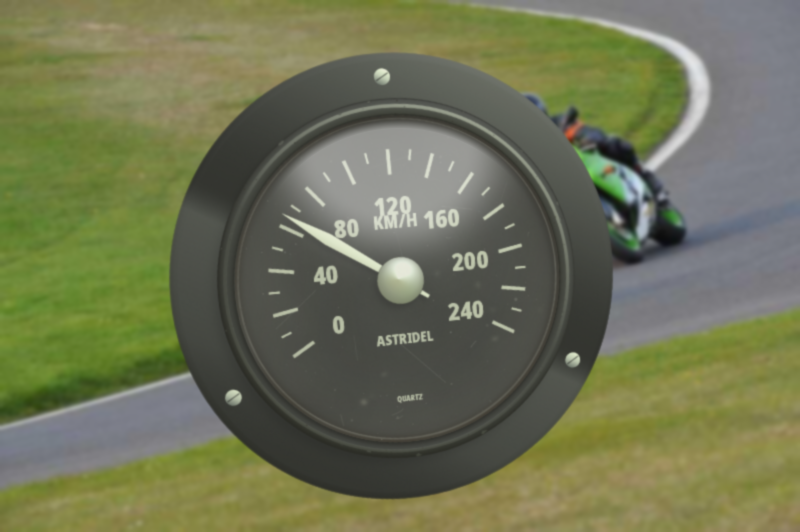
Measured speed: 65 km/h
